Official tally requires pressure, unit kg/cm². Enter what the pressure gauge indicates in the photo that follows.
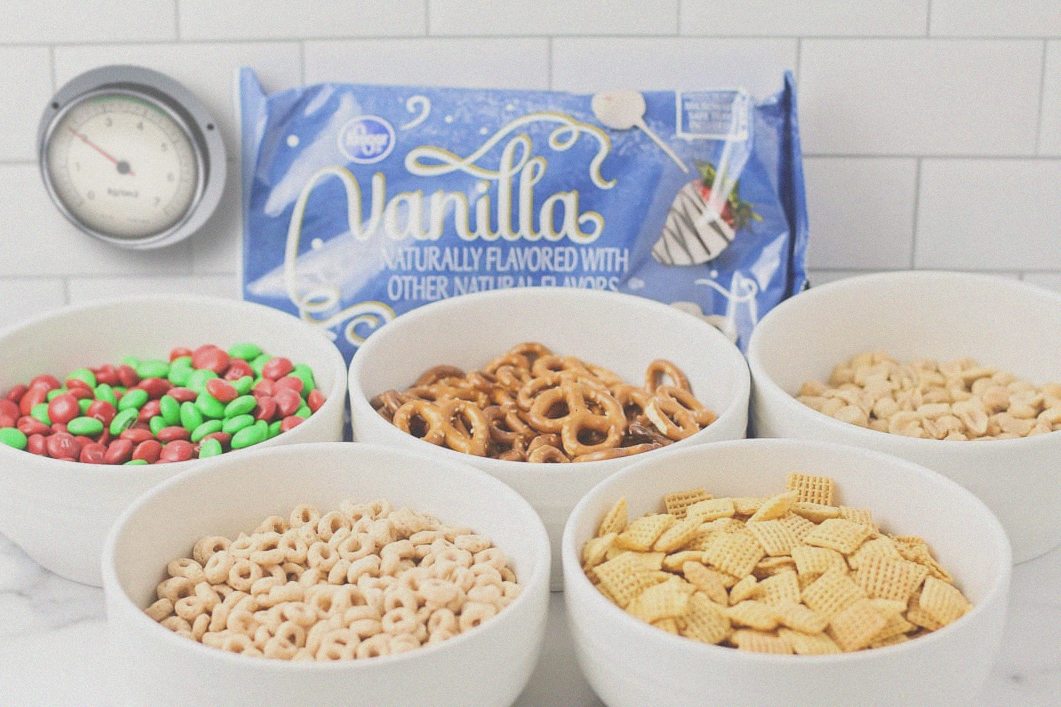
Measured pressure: 2 kg/cm²
